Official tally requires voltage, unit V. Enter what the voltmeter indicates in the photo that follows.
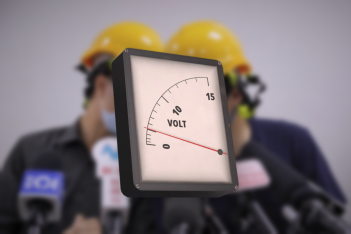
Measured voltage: 5 V
